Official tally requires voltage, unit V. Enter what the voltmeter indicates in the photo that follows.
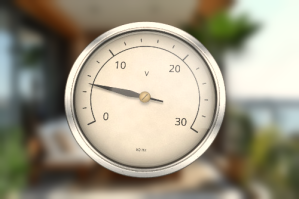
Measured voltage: 5 V
